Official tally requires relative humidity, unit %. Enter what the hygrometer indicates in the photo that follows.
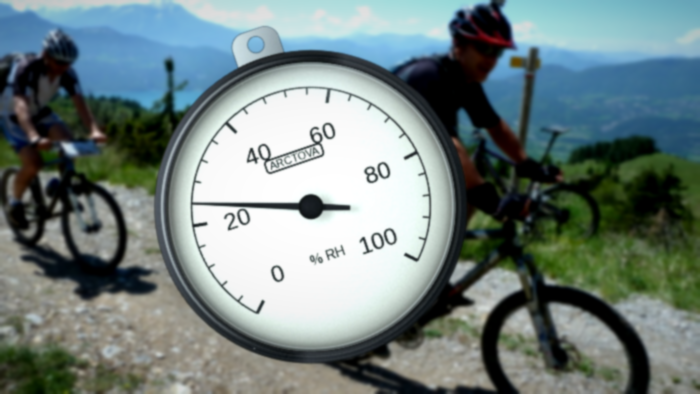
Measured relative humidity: 24 %
